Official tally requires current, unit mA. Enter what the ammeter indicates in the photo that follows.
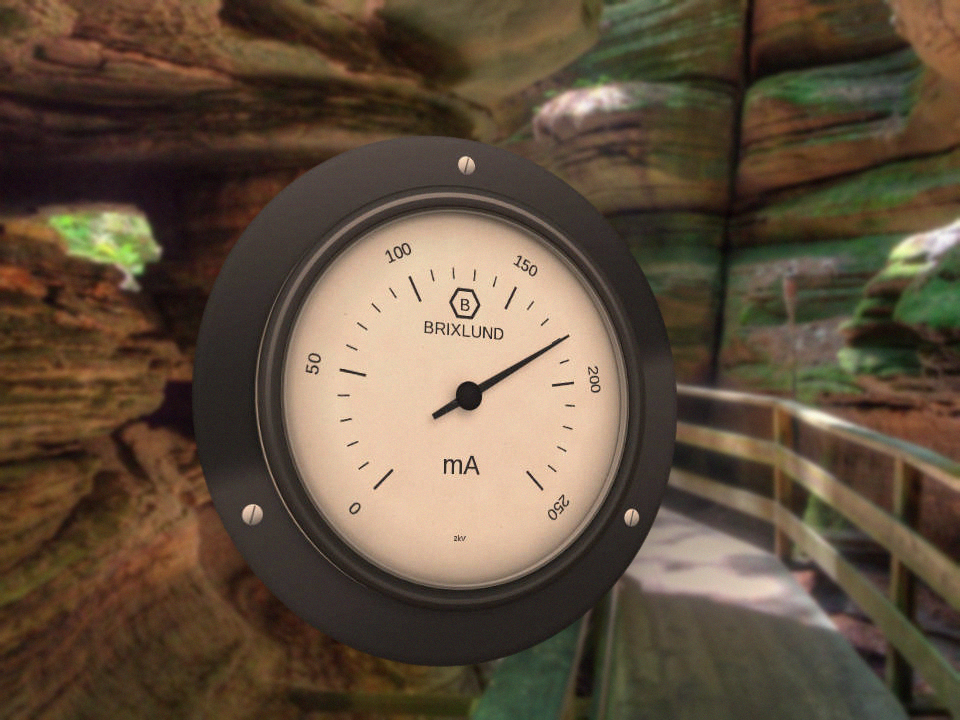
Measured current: 180 mA
